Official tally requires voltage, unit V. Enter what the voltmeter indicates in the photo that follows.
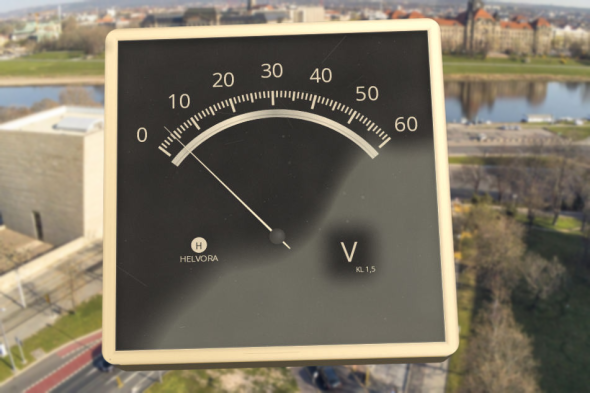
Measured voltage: 4 V
